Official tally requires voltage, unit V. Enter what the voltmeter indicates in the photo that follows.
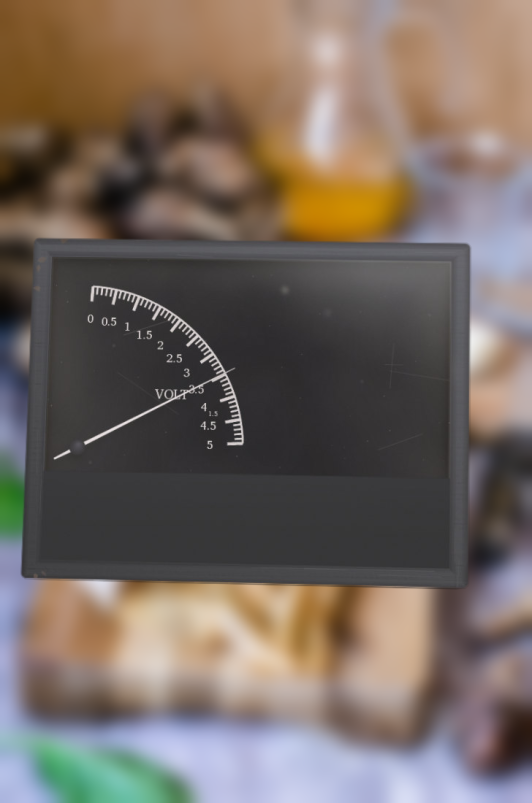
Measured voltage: 3.5 V
